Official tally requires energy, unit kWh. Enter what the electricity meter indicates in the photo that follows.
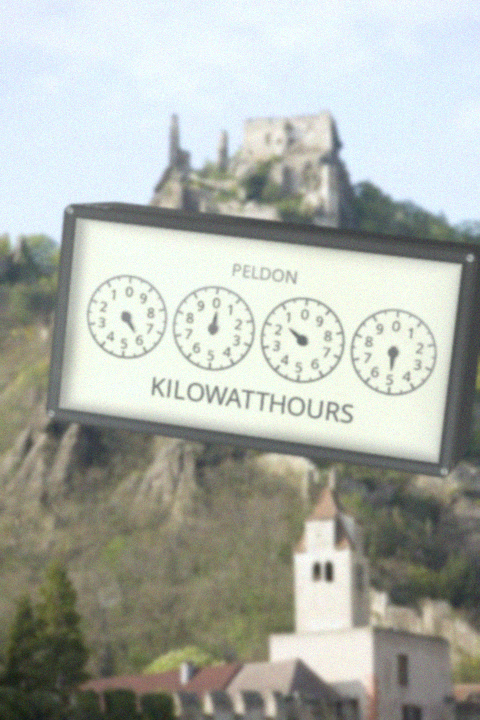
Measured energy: 6015 kWh
